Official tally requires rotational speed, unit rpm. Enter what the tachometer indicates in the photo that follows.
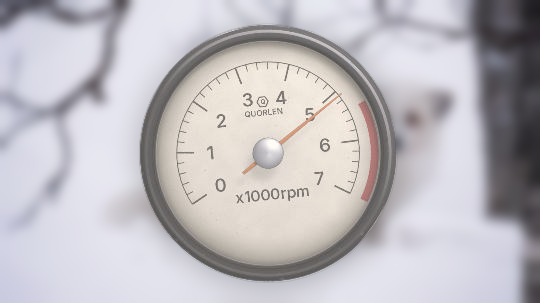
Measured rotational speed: 5100 rpm
